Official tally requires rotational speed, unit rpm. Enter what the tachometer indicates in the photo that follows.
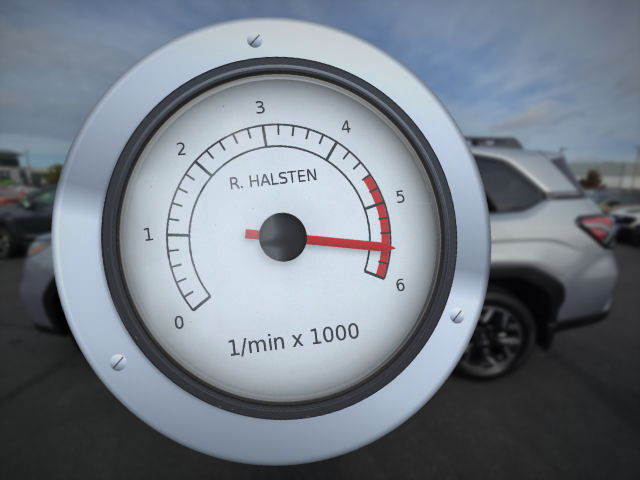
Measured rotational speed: 5600 rpm
